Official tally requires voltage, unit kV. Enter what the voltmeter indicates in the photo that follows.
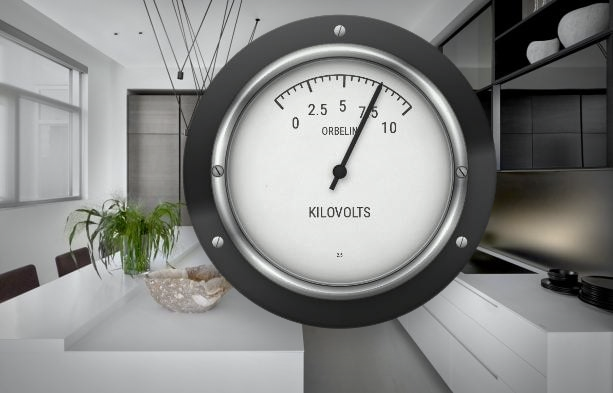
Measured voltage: 7.5 kV
